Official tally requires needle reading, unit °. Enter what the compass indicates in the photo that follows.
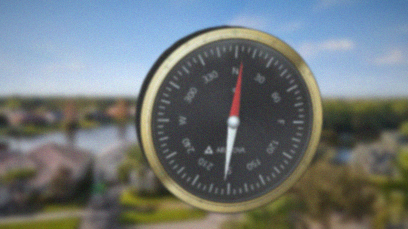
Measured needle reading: 5 °
